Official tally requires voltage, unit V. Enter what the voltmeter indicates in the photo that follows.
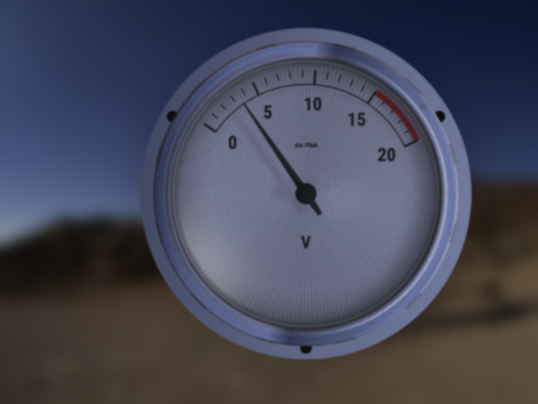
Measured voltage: 3.5 V
